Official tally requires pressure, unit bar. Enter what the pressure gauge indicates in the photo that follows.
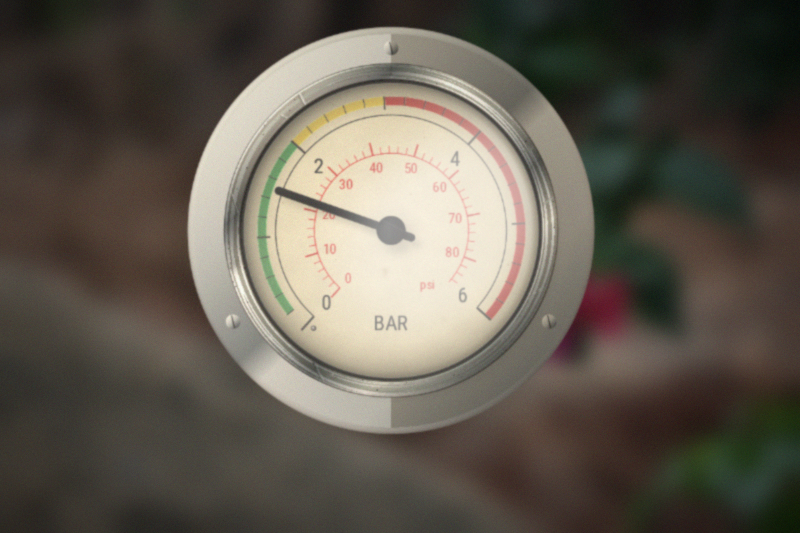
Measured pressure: 1.5 bar
